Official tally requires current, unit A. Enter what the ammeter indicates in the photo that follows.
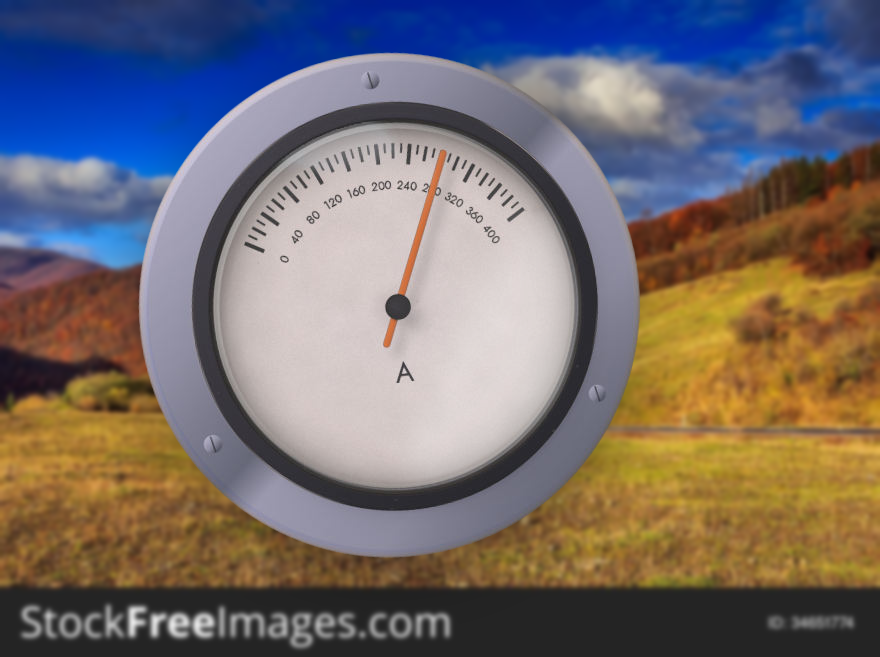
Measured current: 280 A
